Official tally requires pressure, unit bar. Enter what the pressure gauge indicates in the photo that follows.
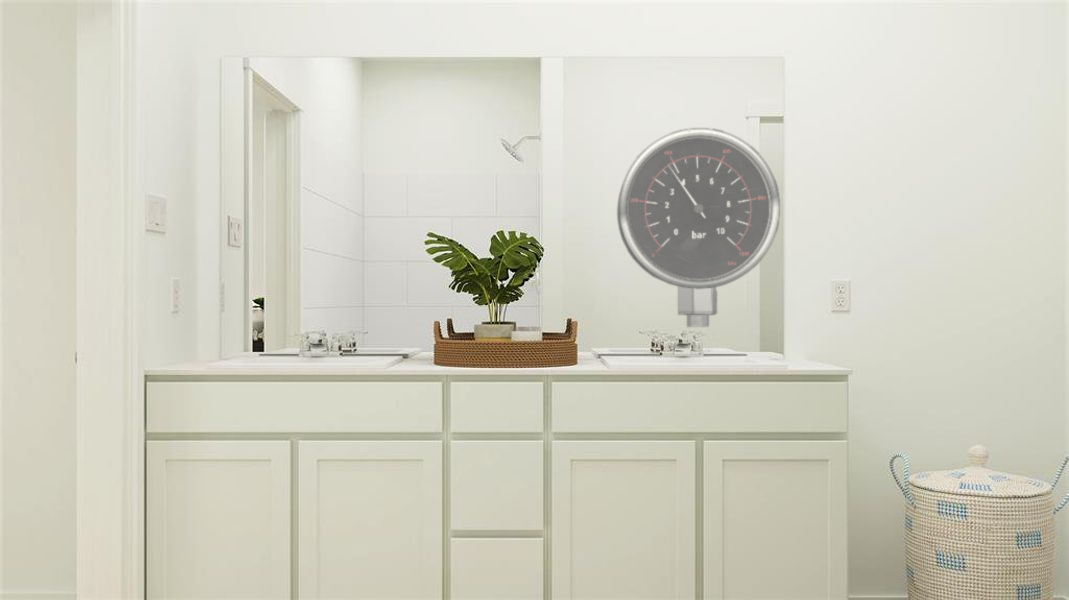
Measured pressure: 3.75 bar
